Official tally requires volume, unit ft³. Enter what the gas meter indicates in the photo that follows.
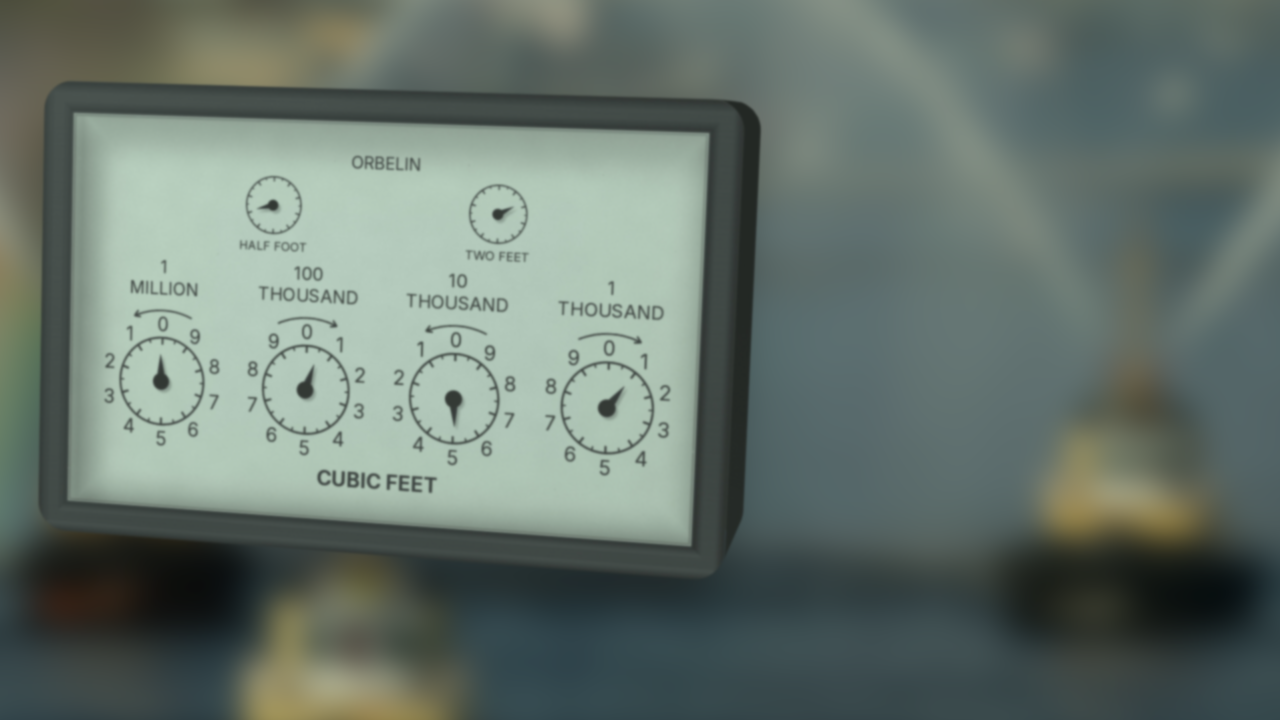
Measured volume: 5100 ft³
